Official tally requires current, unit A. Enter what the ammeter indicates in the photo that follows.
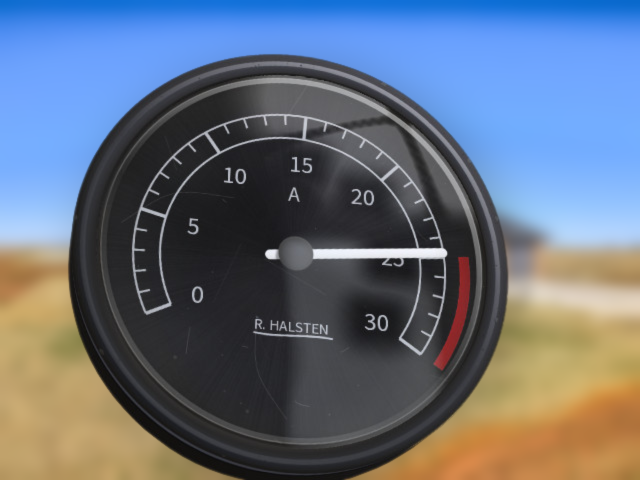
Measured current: 25 A
